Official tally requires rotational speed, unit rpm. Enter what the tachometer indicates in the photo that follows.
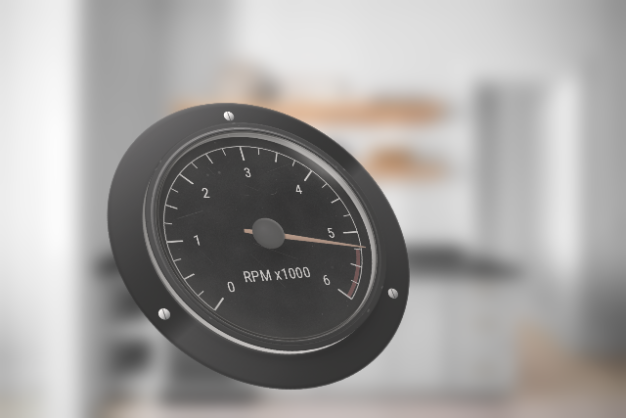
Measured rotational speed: 5250 rpm
